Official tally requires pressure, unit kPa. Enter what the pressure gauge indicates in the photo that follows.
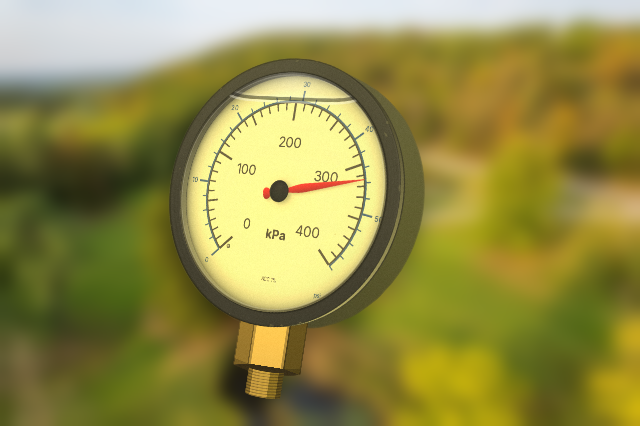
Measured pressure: 315 kPa
